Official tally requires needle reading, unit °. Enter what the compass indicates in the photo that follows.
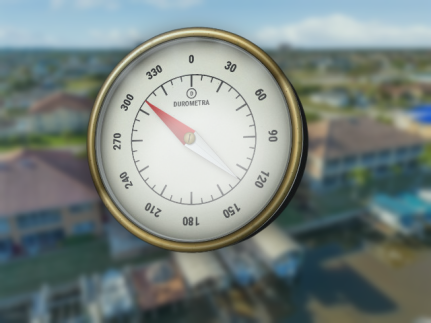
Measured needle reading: 310 °
